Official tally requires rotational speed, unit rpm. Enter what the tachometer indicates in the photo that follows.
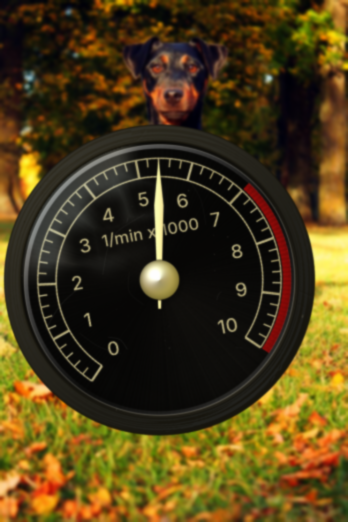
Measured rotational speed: 5400 rpm
